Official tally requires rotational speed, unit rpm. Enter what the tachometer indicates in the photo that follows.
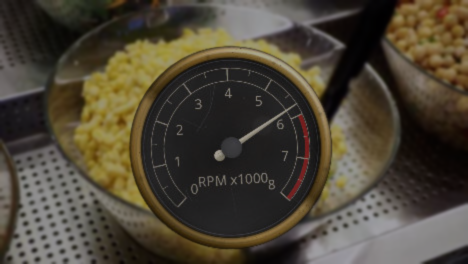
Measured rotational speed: 5750 rpm
